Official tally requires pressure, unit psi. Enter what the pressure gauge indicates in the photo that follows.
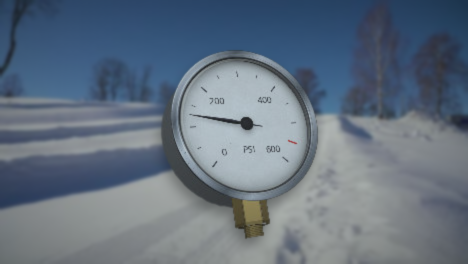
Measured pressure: 125 psi
